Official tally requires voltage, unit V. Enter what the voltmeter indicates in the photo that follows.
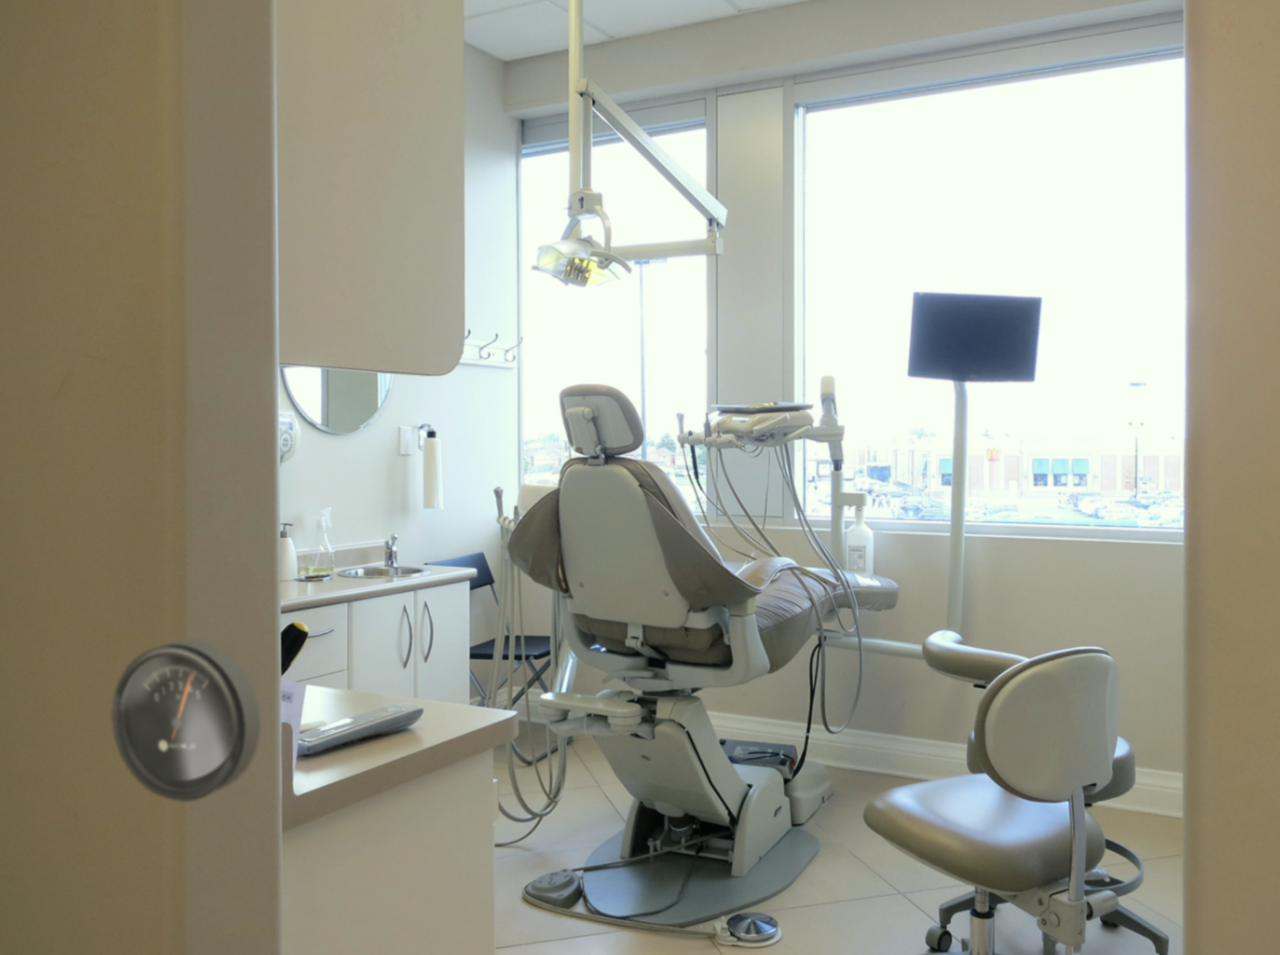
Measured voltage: 4 V
